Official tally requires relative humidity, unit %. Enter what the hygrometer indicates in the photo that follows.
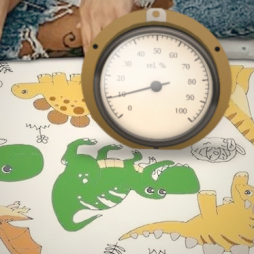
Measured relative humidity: 10 %
